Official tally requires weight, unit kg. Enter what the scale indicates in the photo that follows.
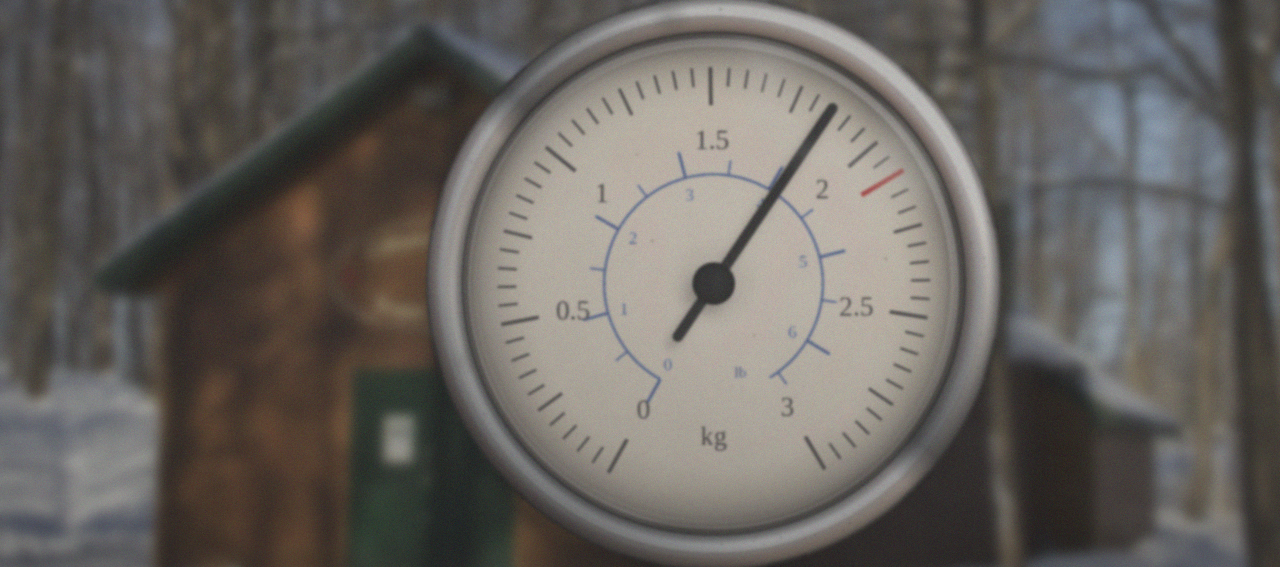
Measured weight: 1.85 kg
